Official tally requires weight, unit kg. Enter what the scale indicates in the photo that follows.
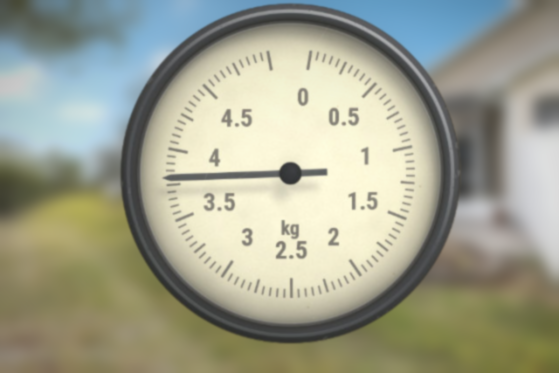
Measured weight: 3.8 kg
